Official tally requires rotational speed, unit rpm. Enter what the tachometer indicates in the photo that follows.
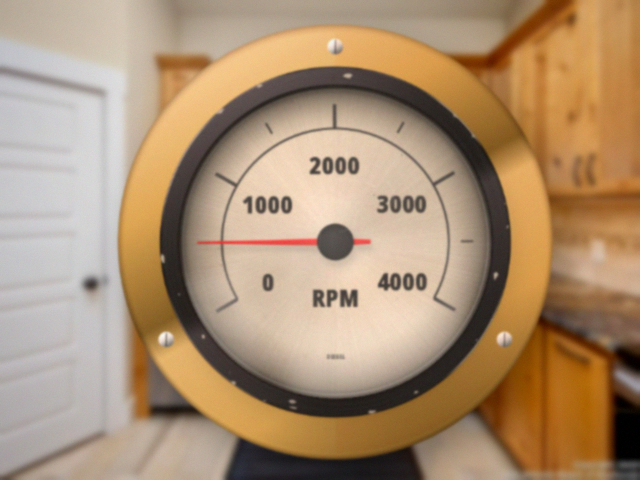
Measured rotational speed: 500 rpm
